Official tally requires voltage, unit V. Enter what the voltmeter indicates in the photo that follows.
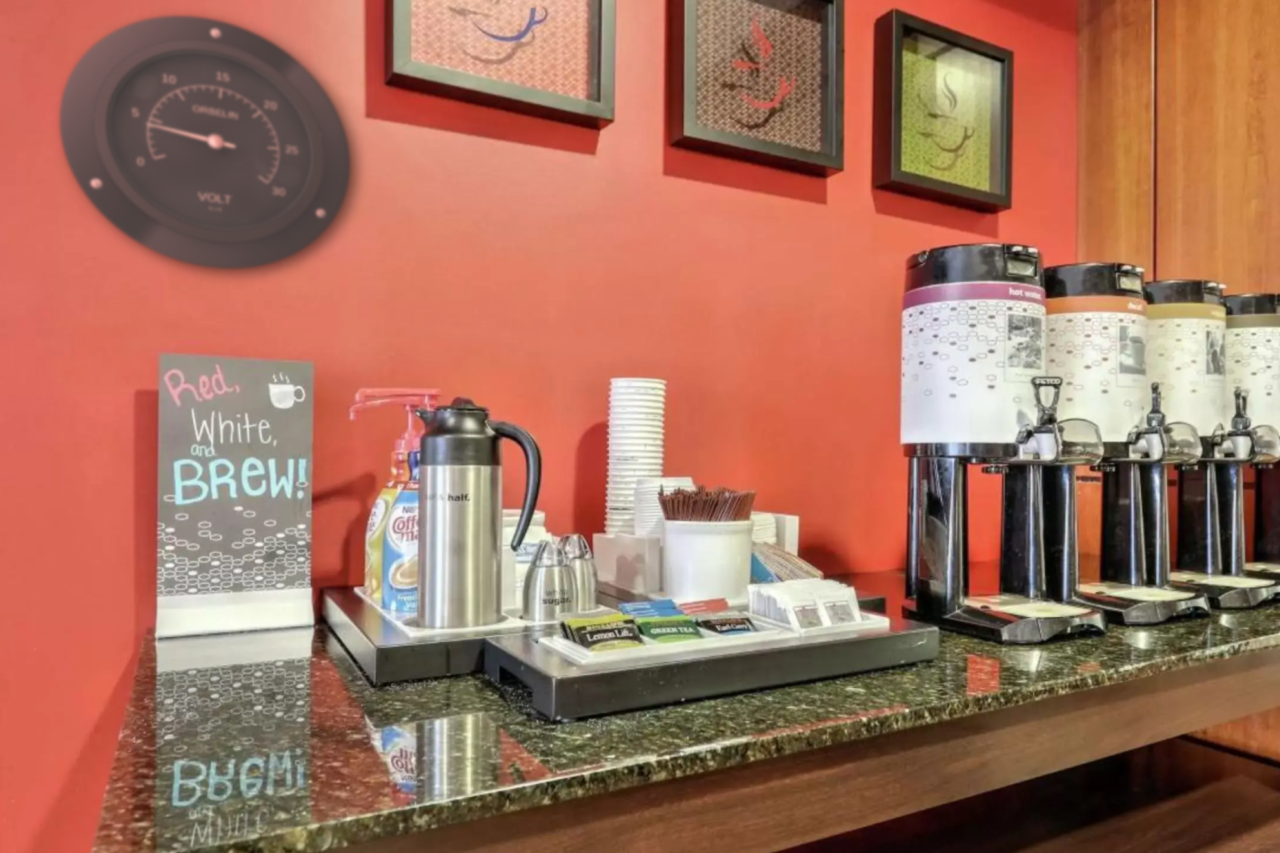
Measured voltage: 4 V
